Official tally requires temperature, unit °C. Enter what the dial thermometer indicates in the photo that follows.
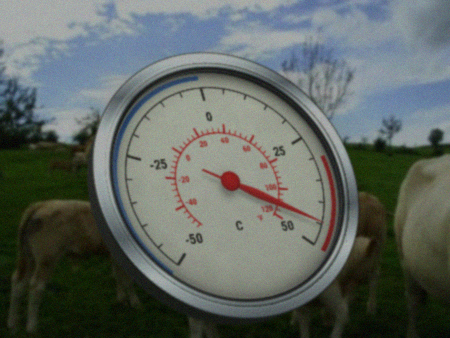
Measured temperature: 45 °C
